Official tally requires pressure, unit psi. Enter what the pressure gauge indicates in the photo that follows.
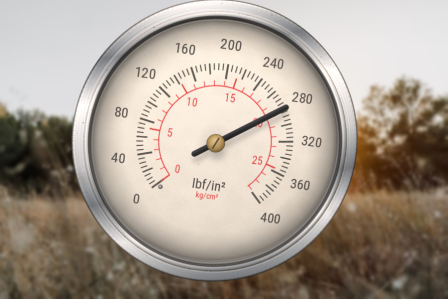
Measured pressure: 280 psi
